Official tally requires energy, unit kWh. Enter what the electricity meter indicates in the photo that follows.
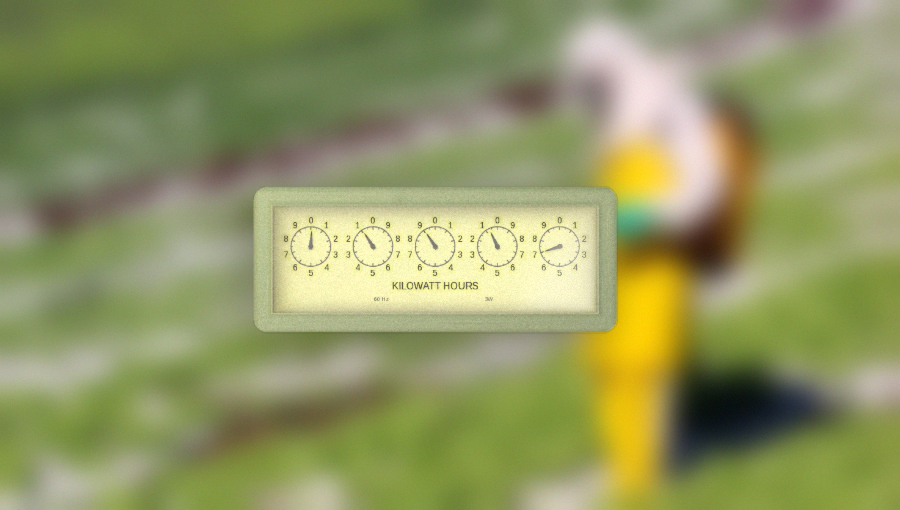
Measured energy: 907 kWh
